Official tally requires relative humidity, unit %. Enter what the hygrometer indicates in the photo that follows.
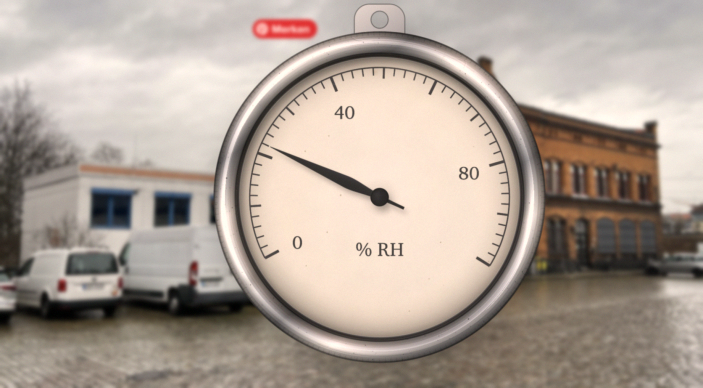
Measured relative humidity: 22 %
